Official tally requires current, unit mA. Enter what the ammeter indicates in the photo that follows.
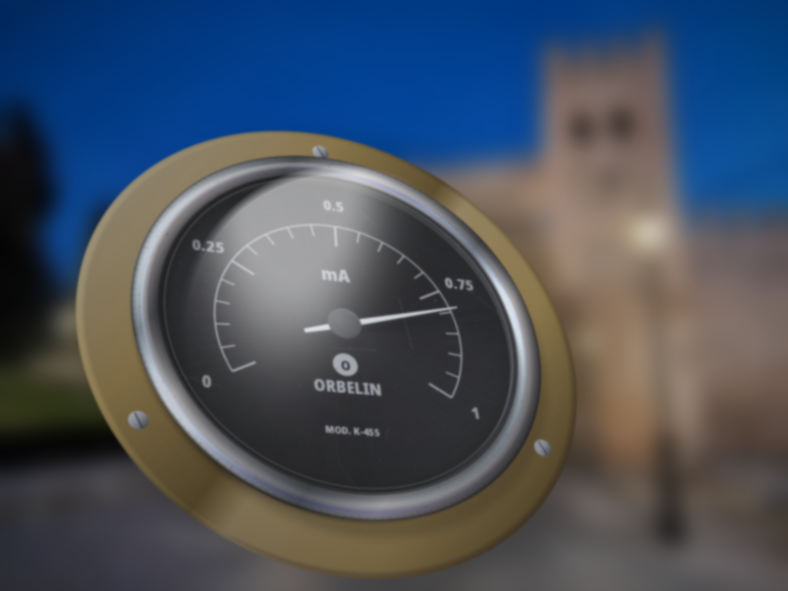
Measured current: 0.8 mA
